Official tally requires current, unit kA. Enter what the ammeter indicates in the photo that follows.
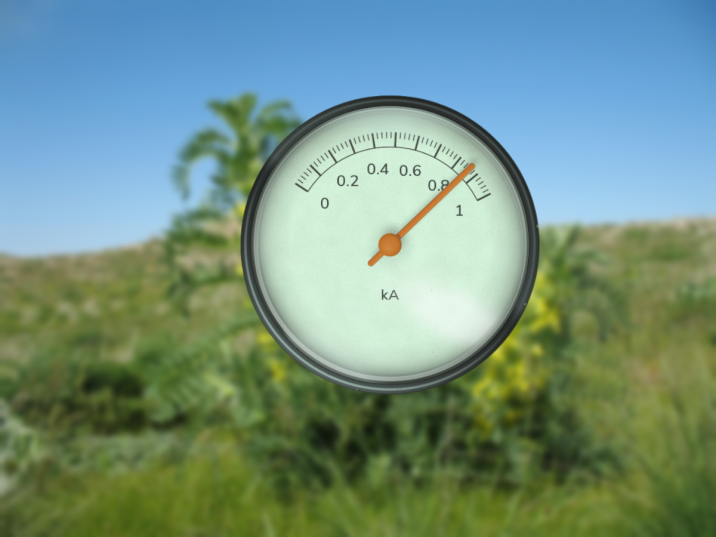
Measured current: 0.86 kA
